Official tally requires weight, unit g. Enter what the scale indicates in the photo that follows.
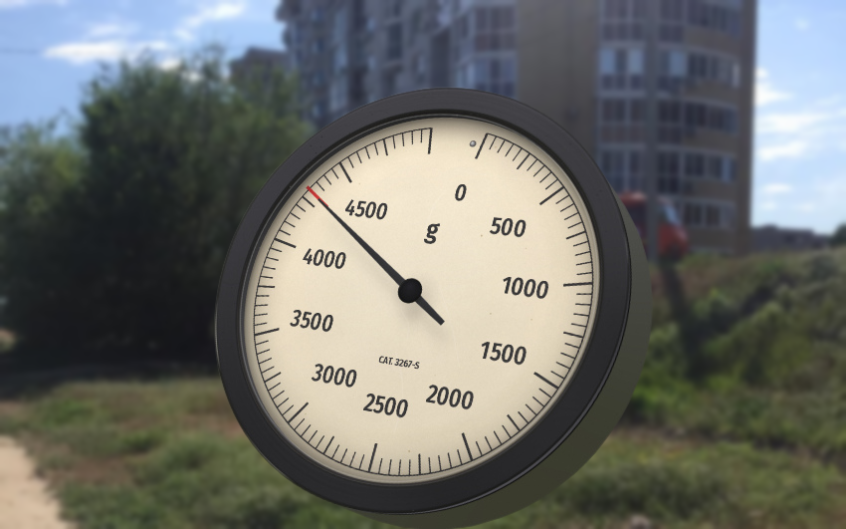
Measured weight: 4300 g
